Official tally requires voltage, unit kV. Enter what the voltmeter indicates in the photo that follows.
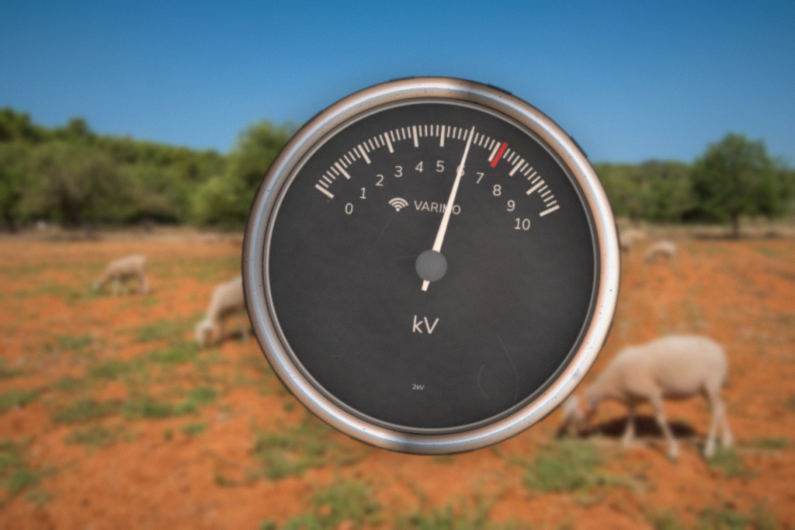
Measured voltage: 6 kV
